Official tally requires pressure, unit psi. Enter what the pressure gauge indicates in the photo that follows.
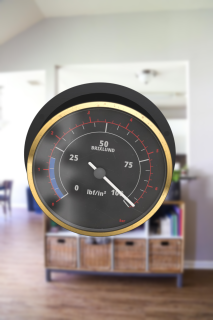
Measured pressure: 97.5 psi
